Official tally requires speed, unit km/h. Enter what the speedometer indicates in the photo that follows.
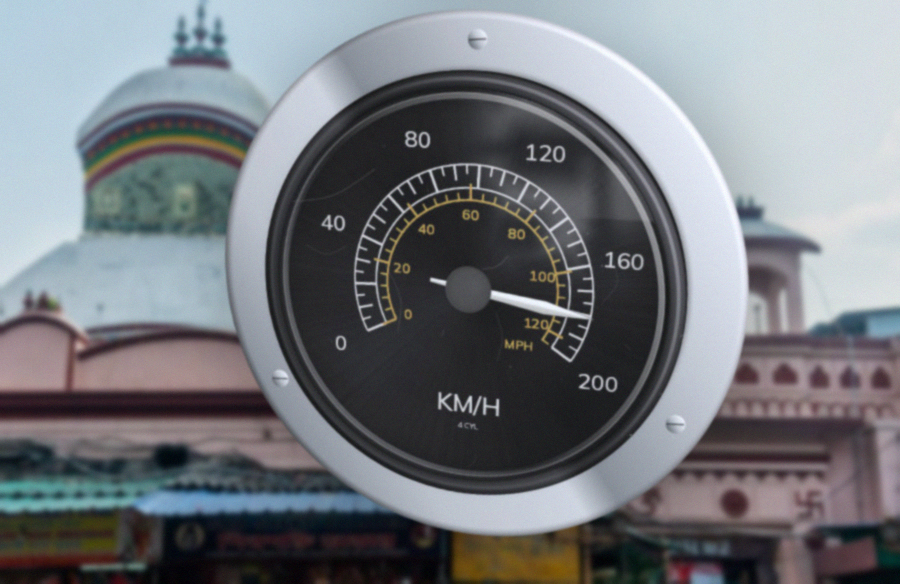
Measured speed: 180 km/h
